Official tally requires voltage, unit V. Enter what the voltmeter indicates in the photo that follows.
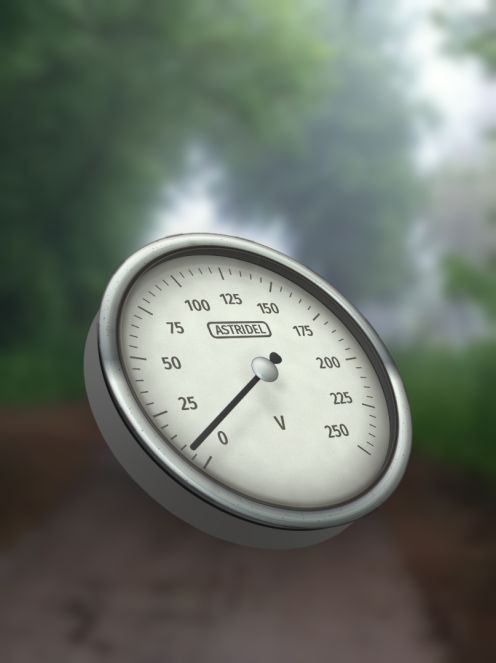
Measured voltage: 7.5 V
